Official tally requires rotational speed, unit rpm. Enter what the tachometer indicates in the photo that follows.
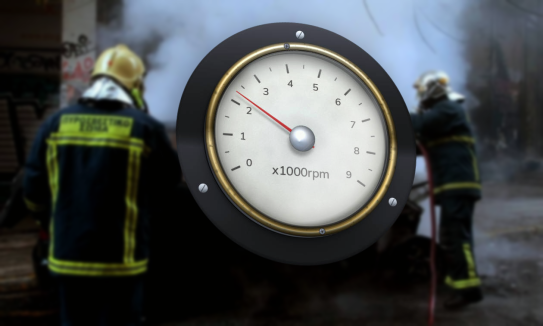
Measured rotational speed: 2250 rpm
